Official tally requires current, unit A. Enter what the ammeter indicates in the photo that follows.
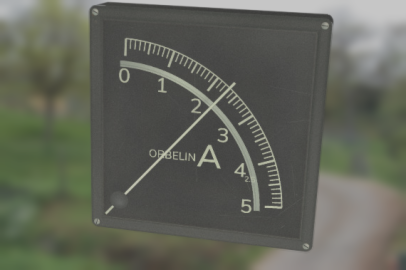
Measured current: 2.3 A
